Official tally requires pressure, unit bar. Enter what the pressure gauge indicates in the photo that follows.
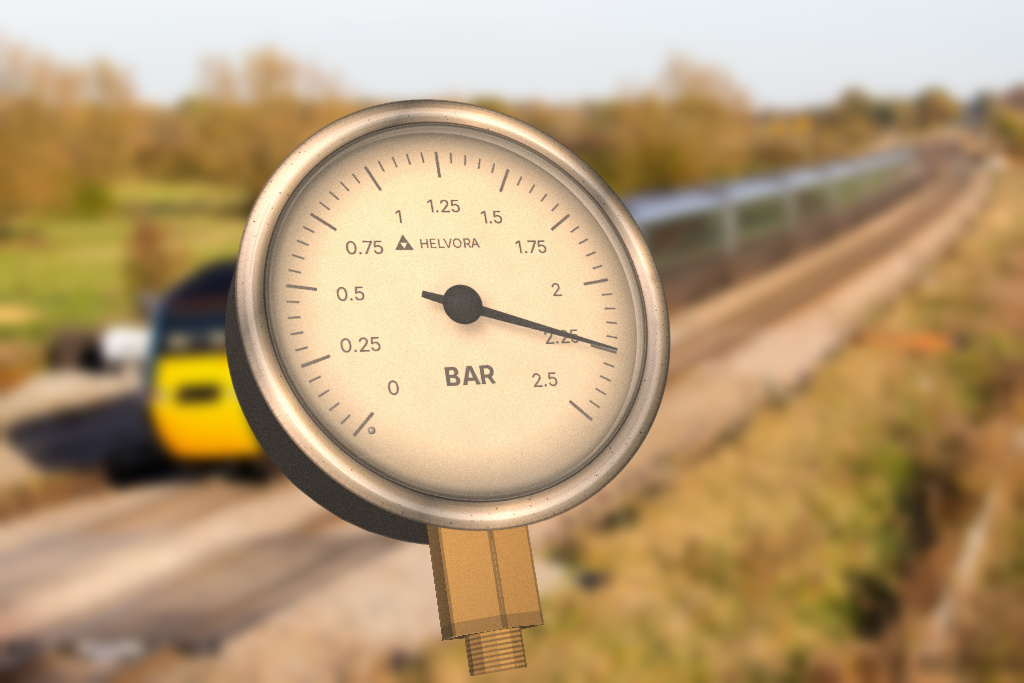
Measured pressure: 2.25 bar
